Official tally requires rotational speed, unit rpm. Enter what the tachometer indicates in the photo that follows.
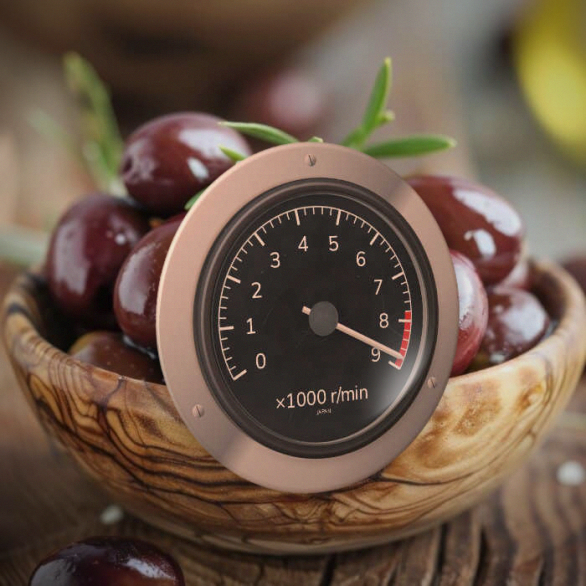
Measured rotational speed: 8800 rpm
